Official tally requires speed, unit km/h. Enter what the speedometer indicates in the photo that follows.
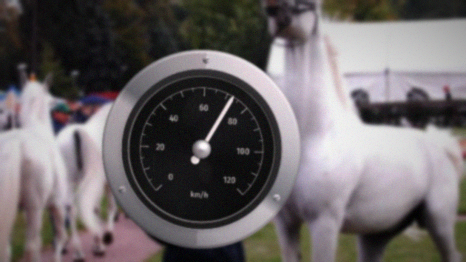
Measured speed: 72.5 km/h
